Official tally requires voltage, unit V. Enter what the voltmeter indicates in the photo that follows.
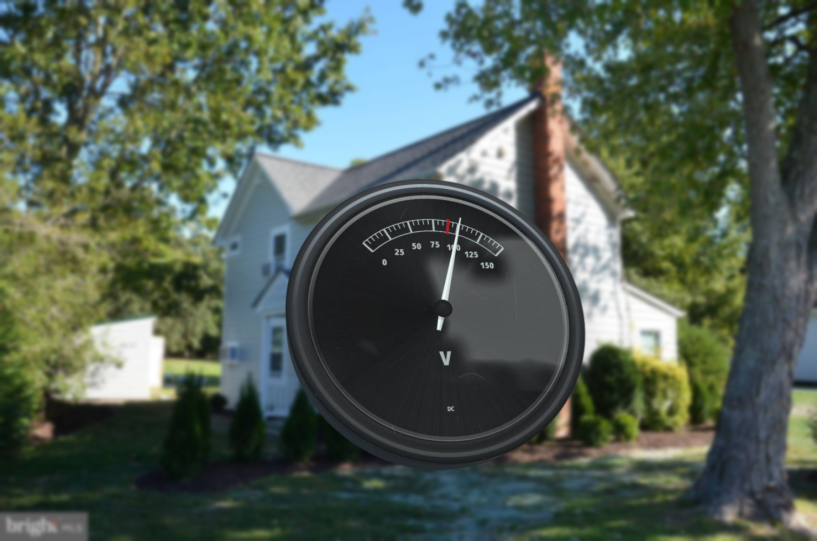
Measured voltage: 100 V
